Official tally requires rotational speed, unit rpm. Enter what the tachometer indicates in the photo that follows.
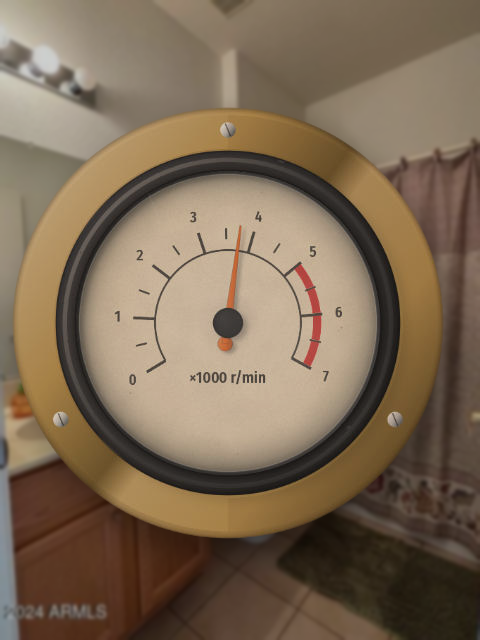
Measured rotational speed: 3750 rpm
